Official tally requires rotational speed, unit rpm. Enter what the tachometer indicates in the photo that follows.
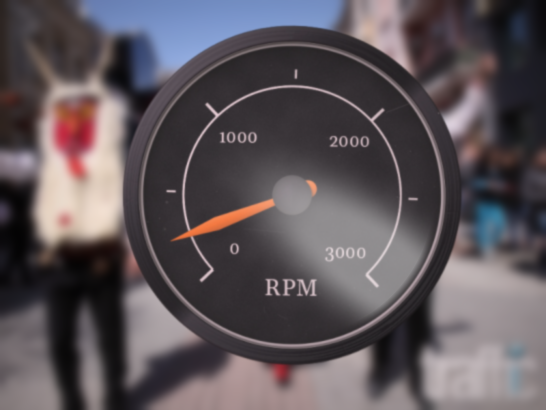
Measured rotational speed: 250 rpm
